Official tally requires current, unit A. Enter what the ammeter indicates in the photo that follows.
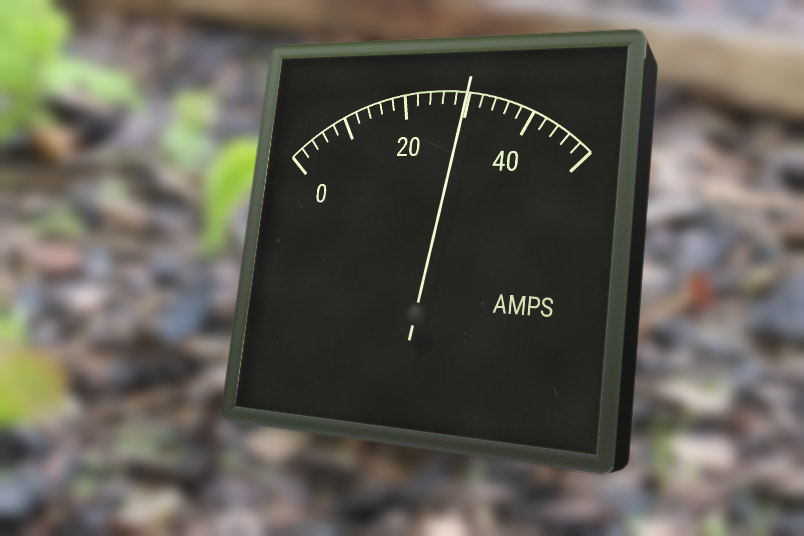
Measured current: 30 A
